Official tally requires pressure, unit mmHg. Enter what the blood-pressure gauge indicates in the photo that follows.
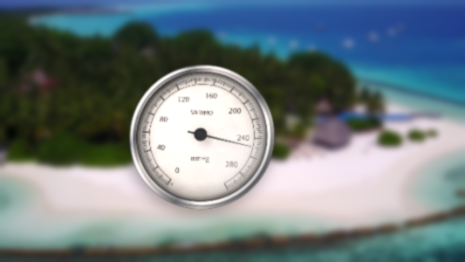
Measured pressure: 250 mmHg
